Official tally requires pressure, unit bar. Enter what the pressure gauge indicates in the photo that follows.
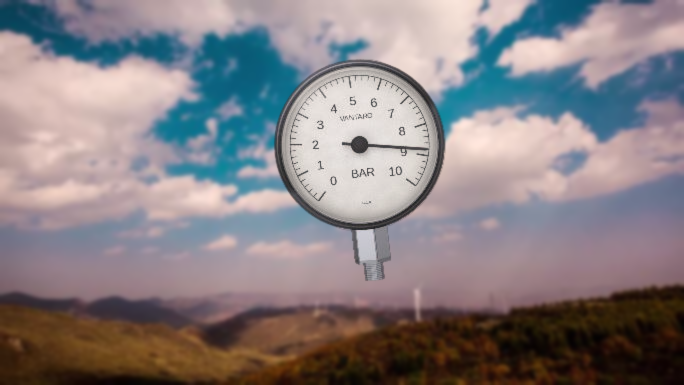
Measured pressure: 8.8 bar
